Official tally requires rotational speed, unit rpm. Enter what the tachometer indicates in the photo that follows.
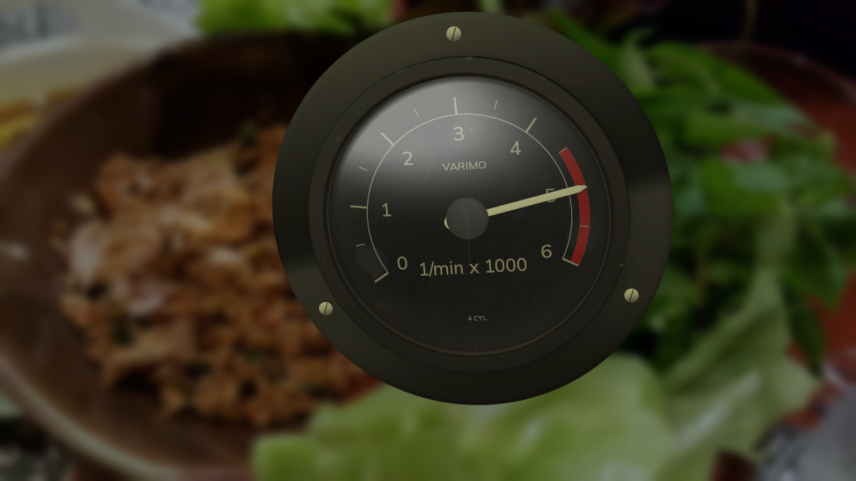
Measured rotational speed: 5000 rpm
